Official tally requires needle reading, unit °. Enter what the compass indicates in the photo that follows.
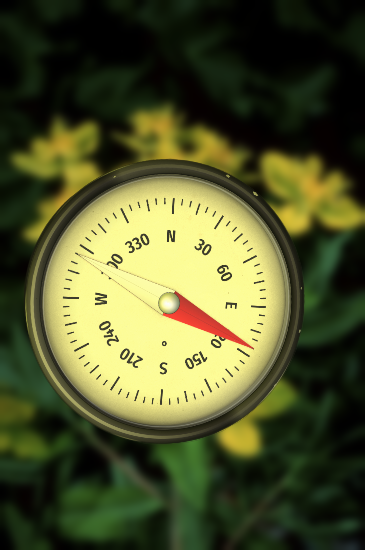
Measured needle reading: 115 °
